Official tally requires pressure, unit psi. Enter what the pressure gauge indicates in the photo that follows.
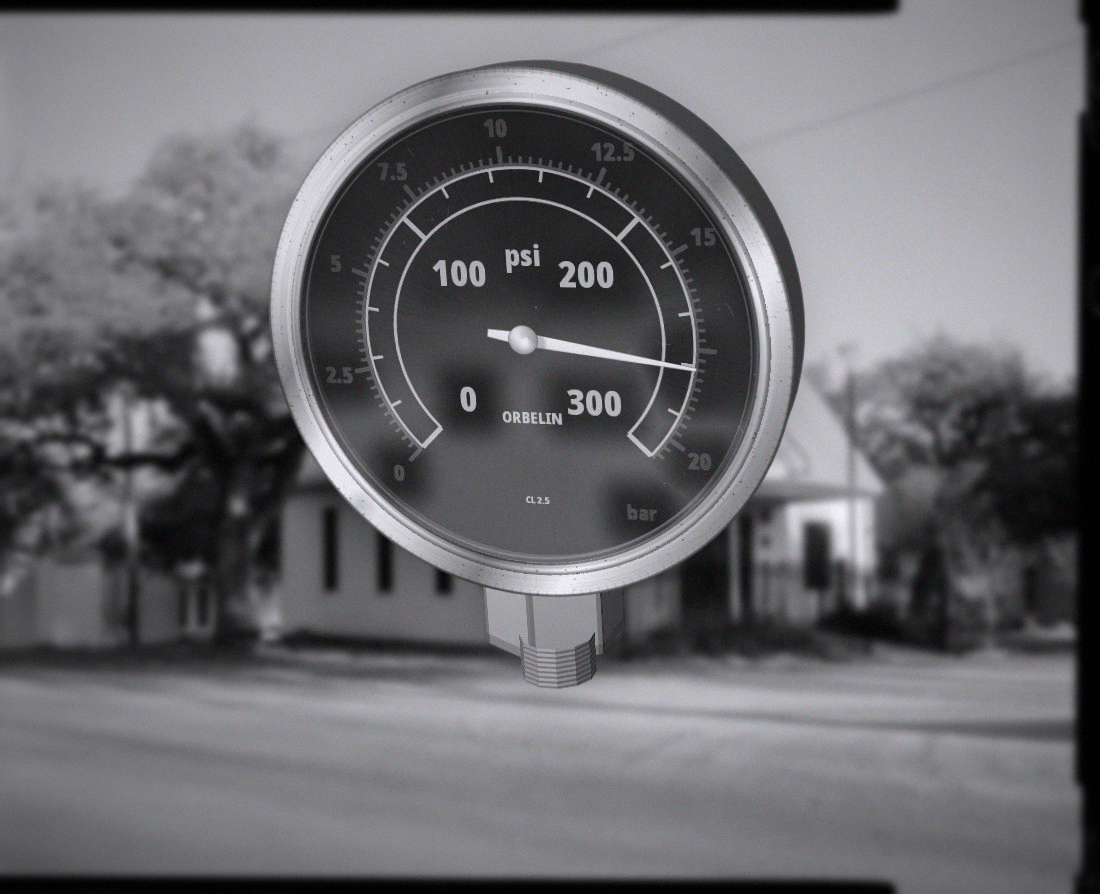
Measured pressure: 260 psi
